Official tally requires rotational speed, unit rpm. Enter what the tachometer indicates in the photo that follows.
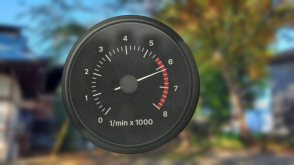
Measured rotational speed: 6200 rpm
